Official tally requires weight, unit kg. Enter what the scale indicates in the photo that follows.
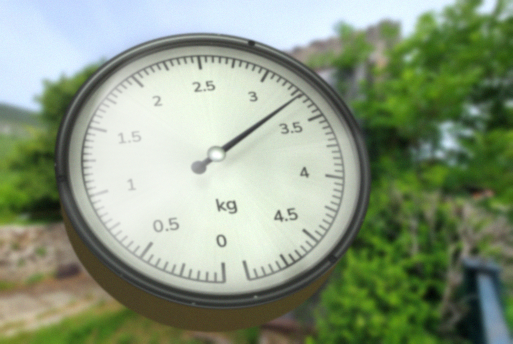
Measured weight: 3.3 kg
